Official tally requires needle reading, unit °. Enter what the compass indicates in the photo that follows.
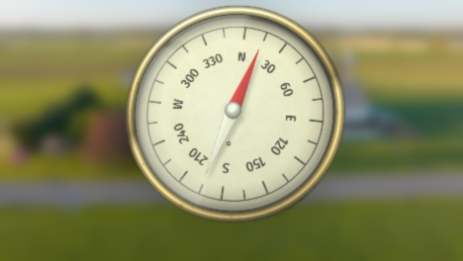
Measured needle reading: 15 °
